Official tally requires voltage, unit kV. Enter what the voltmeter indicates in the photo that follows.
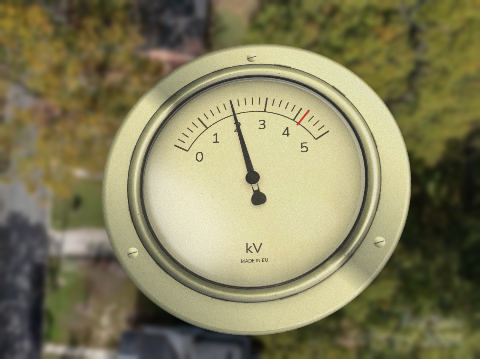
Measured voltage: 2 kV
